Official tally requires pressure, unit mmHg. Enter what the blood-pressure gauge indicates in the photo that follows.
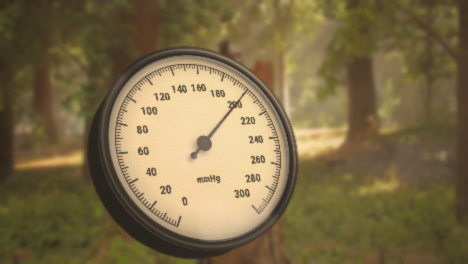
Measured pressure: 200 mmHg
